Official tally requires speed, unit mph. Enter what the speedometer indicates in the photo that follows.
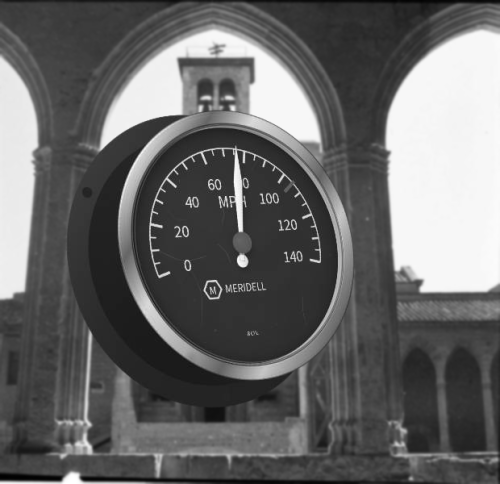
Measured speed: 75 mph
